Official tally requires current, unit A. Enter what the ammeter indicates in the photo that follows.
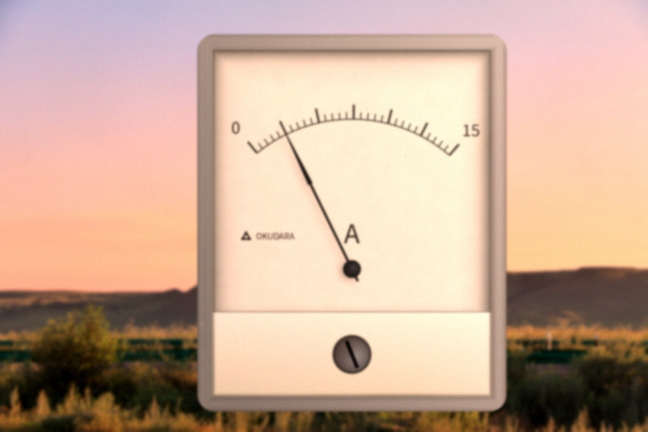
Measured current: 2.5 A
